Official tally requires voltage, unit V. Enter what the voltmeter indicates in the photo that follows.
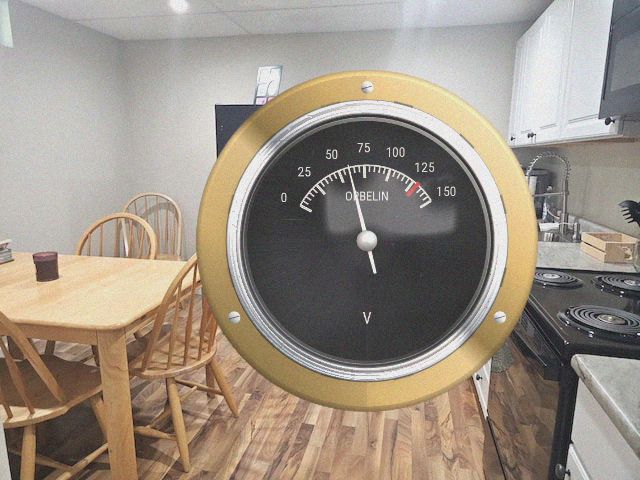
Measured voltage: 60 V
